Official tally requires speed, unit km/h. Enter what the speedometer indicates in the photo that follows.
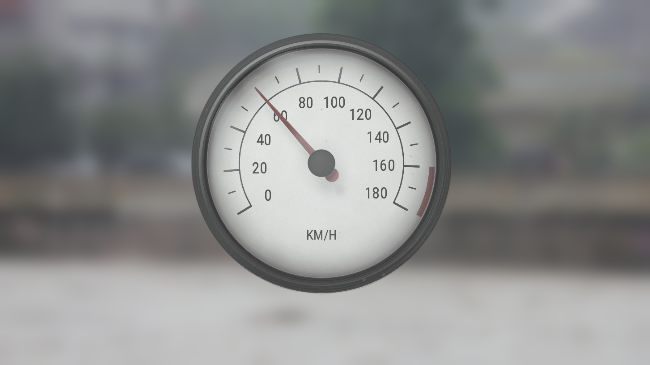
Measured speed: 60 km/h
